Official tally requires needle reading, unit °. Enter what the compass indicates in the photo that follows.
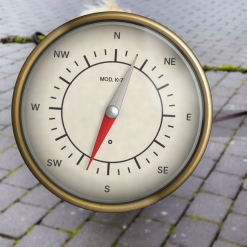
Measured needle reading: 200 °
